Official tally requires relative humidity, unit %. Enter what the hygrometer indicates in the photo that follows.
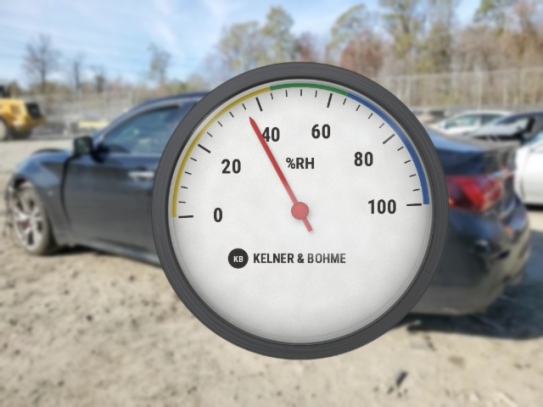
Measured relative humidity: 36 %
